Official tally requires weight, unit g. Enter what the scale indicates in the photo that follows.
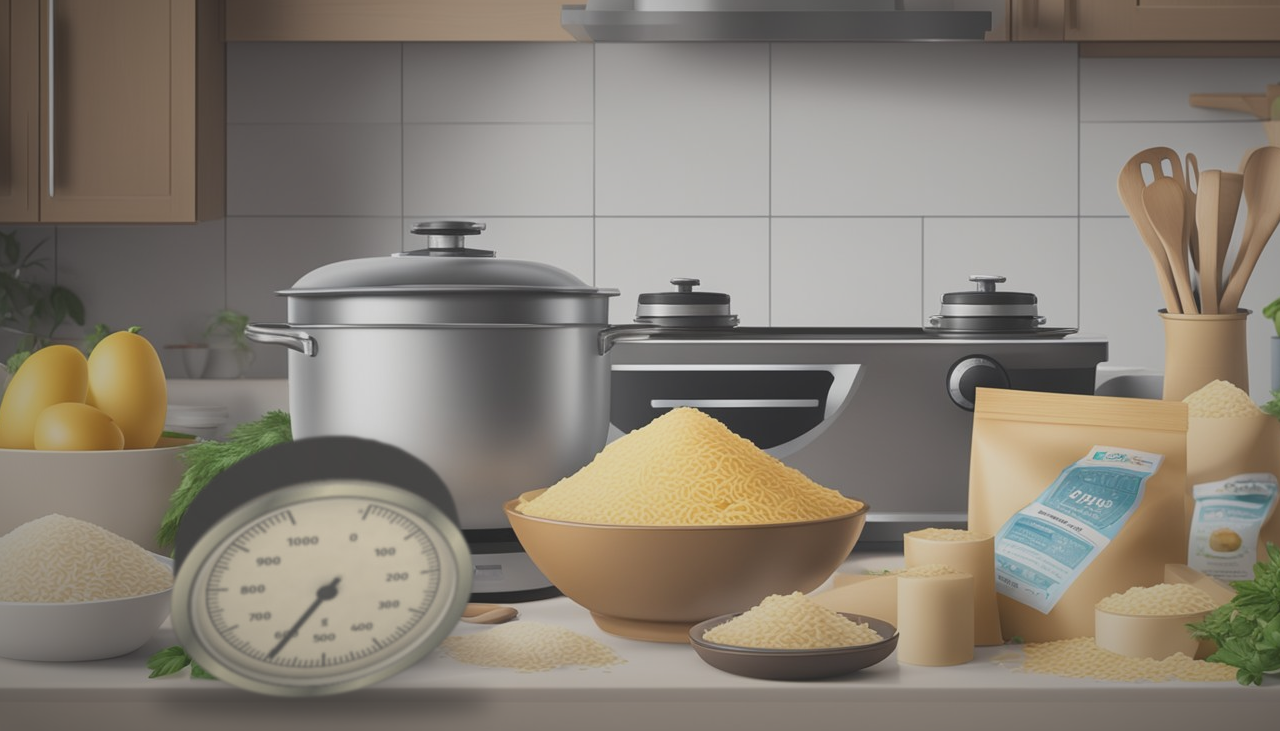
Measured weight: 600 g
